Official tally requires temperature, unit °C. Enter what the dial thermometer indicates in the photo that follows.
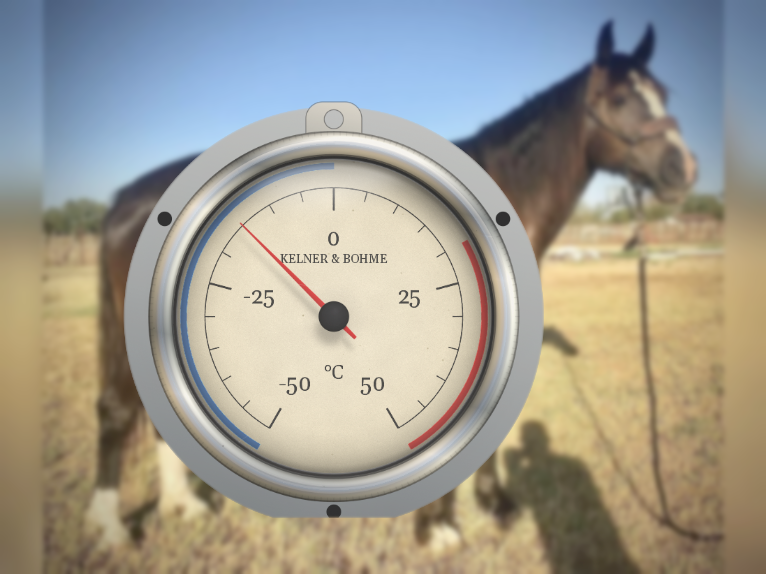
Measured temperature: -15 °C
